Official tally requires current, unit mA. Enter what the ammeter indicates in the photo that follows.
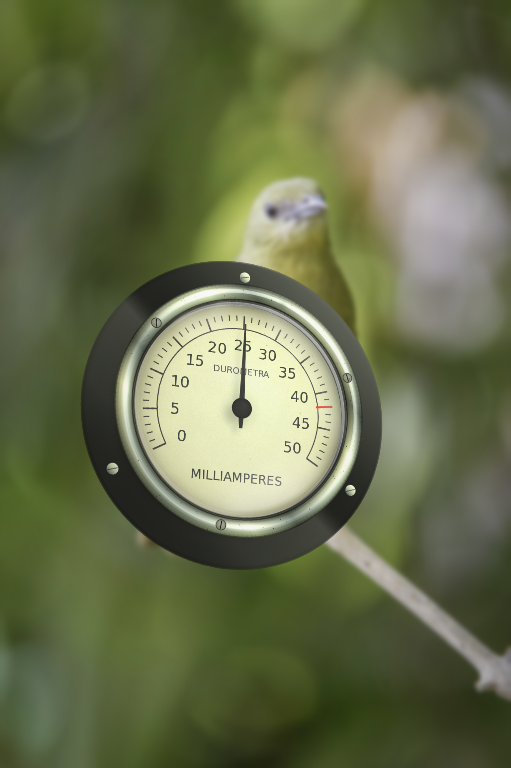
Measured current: 25 mA
